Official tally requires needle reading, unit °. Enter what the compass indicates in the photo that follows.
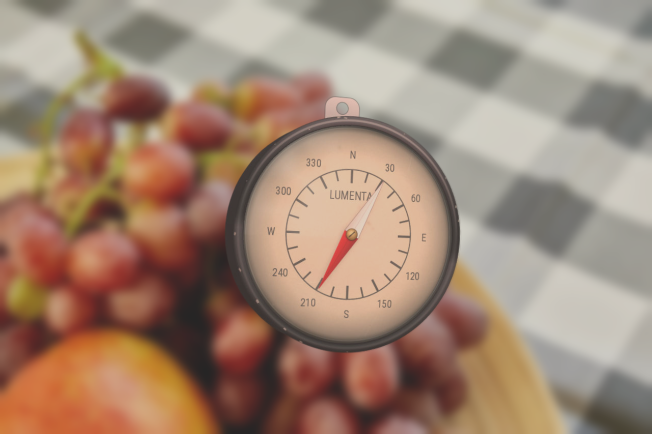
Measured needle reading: 210 °
